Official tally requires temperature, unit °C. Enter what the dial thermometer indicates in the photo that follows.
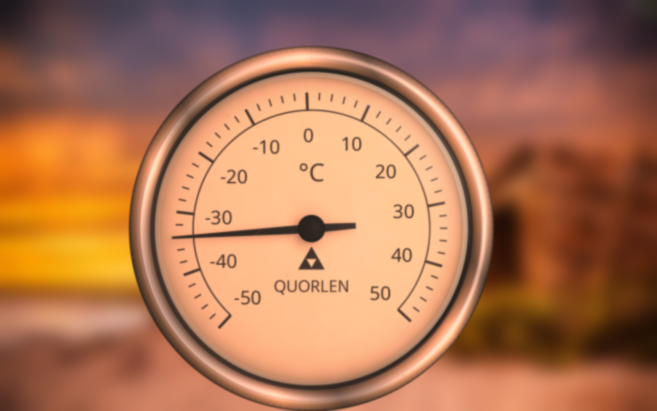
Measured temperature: -34 °C
